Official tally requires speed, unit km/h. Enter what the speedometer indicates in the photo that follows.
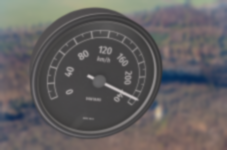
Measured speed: 230 km/h
